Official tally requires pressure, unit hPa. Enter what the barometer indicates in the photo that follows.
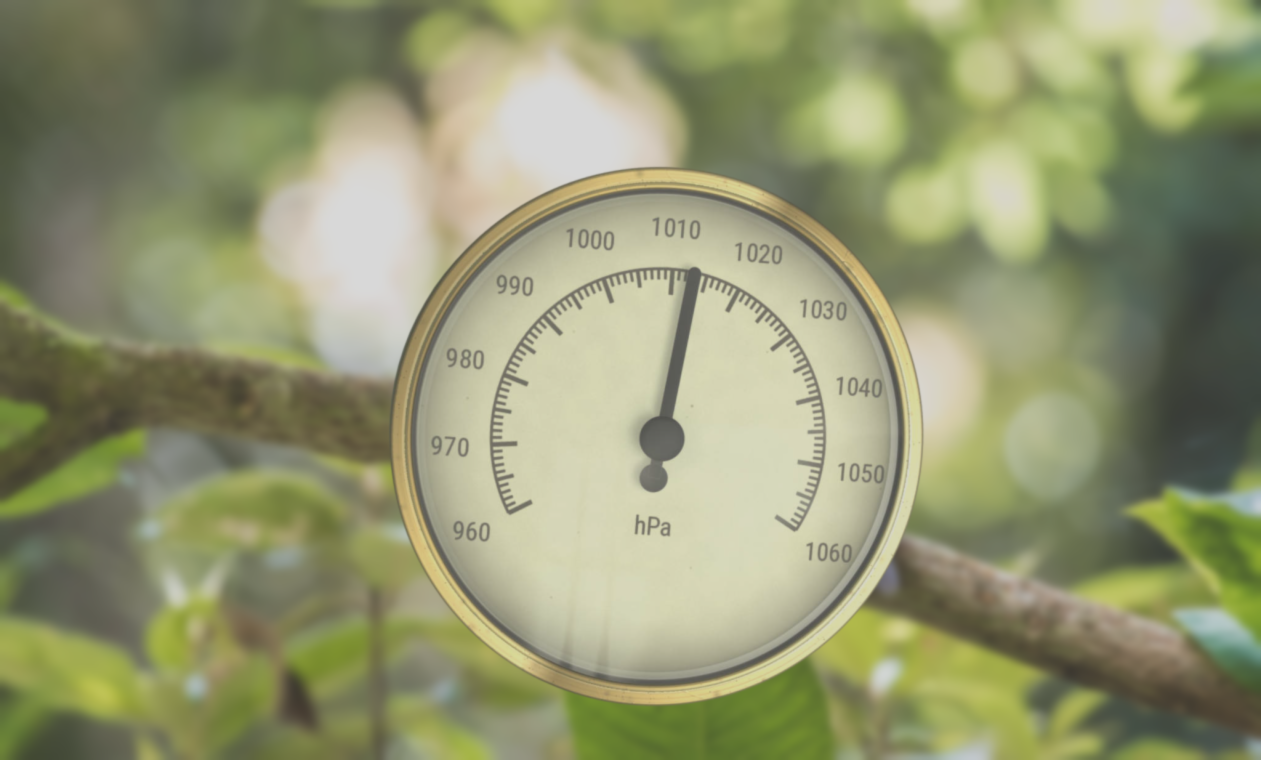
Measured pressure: 1013 hPa
